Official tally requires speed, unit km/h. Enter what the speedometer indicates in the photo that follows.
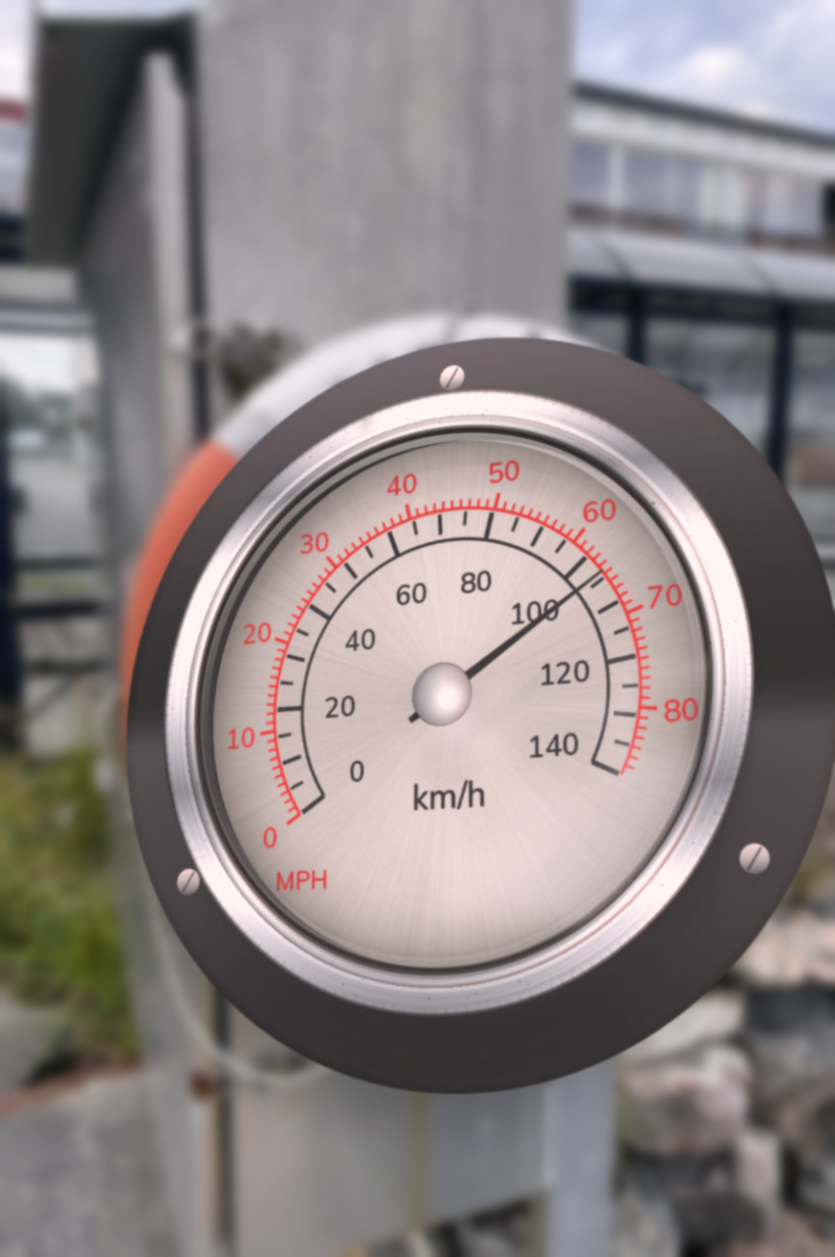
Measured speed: 105 km/h
